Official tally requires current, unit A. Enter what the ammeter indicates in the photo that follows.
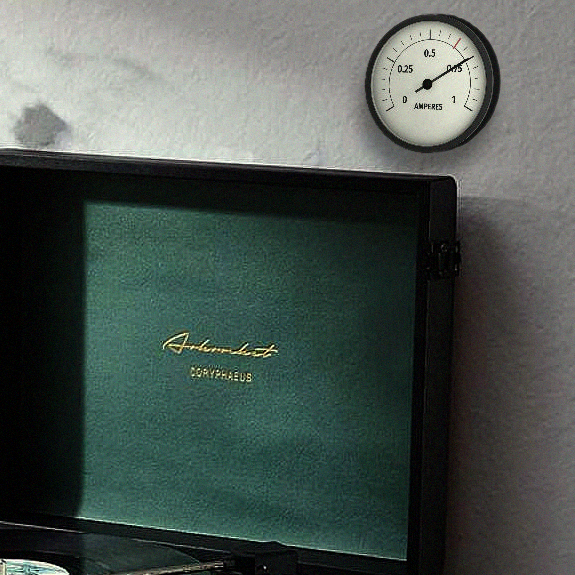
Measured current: 0.75 A
